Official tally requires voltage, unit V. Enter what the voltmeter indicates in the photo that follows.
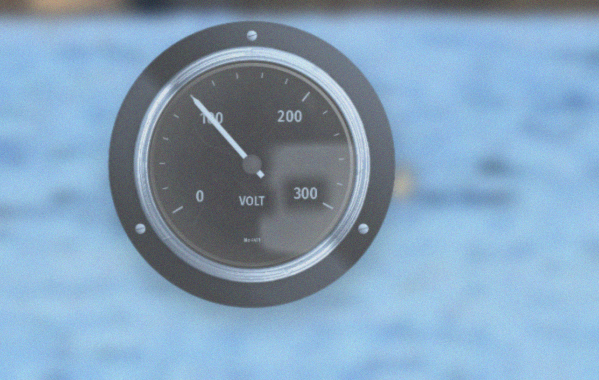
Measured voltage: 100 V
